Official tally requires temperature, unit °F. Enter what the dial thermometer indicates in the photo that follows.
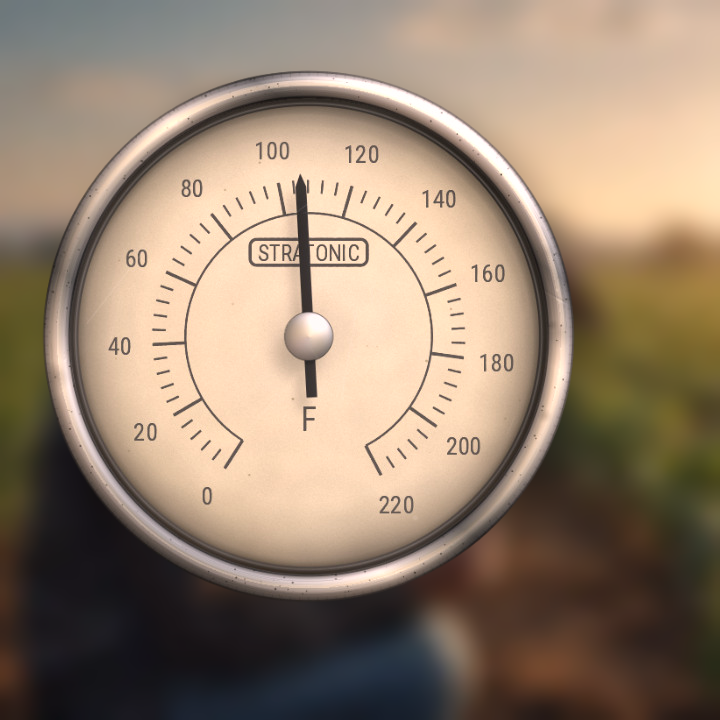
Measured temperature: 106 °F
